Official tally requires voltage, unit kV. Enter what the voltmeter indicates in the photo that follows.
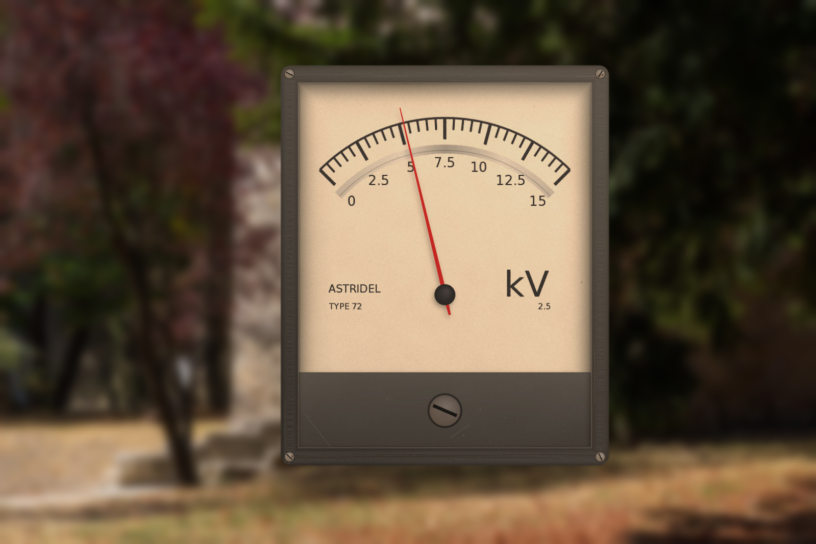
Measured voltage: 5.25 kV
